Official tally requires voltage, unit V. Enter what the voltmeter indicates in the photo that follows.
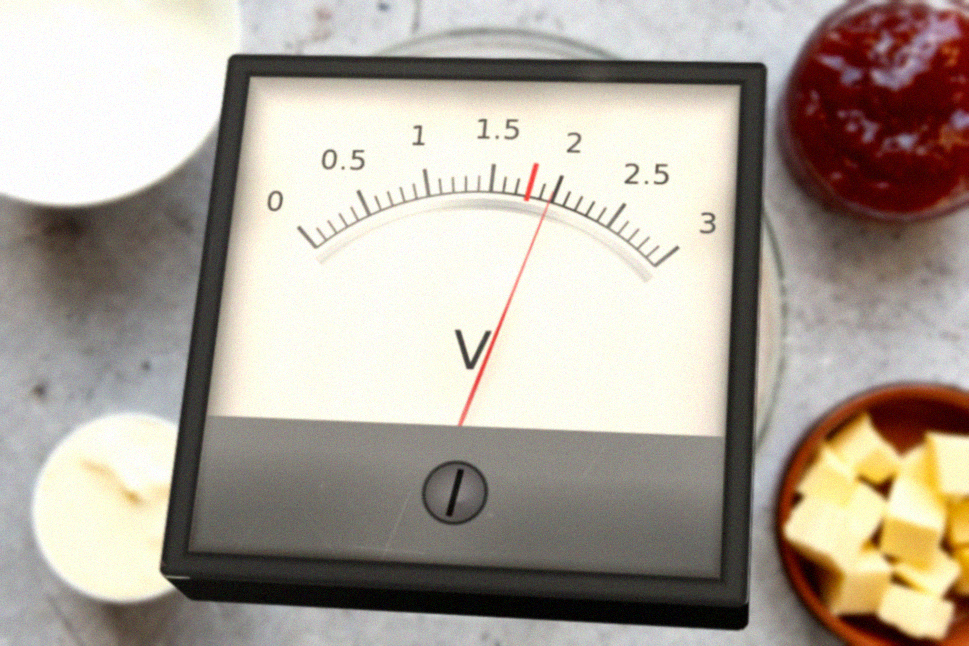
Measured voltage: 2 V
